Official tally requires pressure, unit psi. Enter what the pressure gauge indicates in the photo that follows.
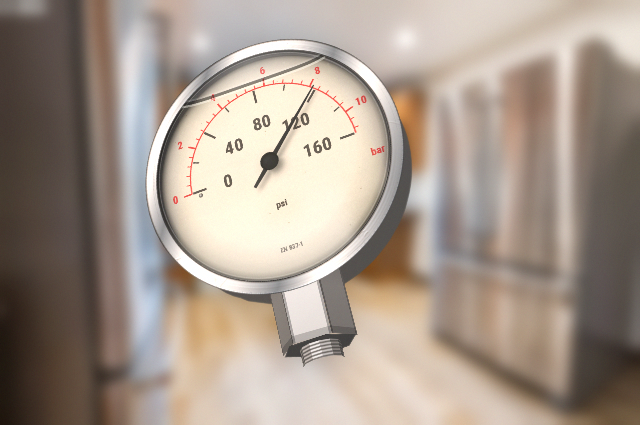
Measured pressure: 120 psi
